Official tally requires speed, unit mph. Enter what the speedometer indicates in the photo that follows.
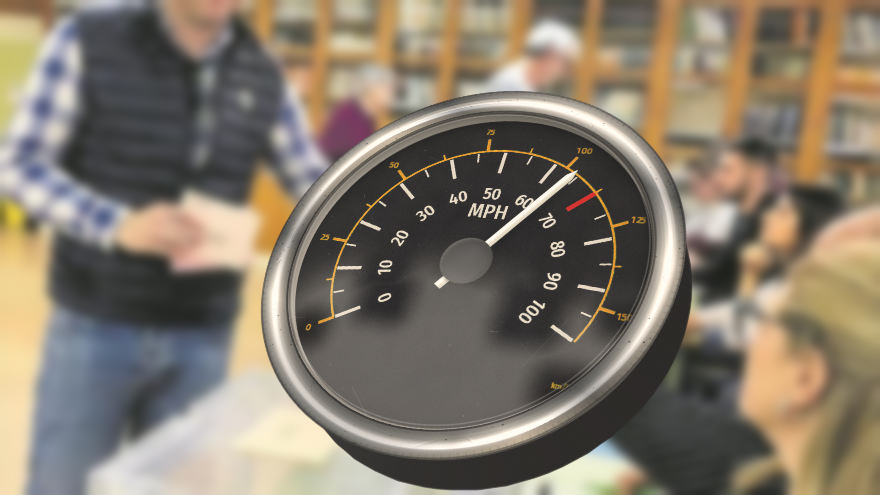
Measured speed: 65 mph
